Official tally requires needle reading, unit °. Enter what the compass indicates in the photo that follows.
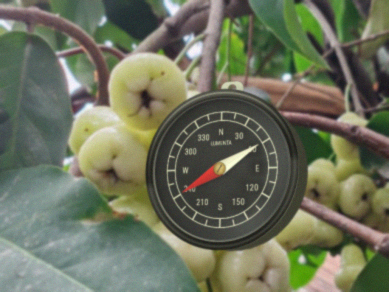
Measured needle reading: 240 °
